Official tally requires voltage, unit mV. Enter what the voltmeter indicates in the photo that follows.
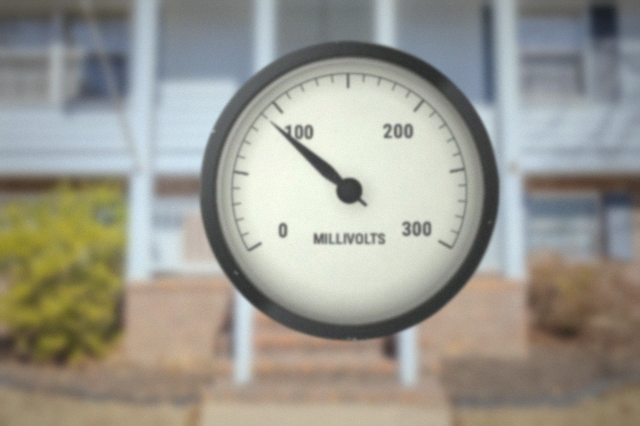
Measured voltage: 90 mV
